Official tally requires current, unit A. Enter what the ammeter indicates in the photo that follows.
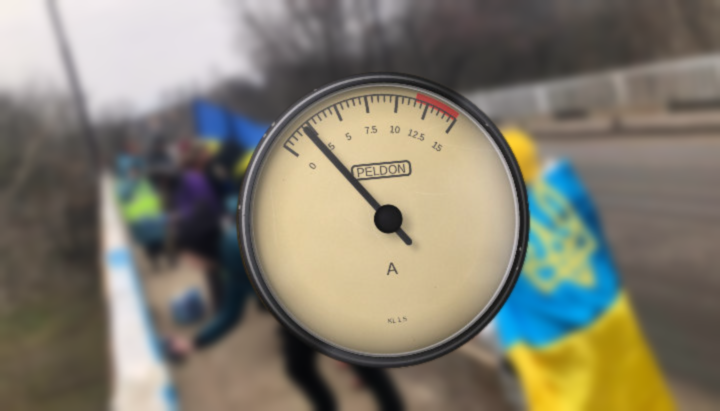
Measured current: 2 A
